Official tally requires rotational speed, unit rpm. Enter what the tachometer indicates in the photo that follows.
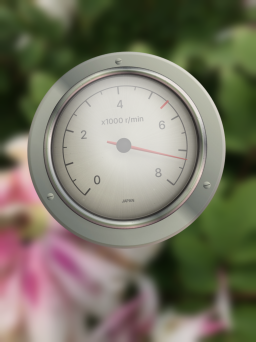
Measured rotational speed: 7250 rpm
